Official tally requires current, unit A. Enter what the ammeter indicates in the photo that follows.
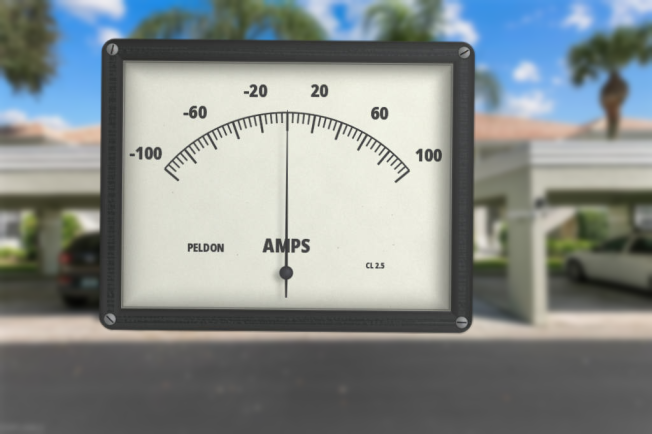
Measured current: 0 A
